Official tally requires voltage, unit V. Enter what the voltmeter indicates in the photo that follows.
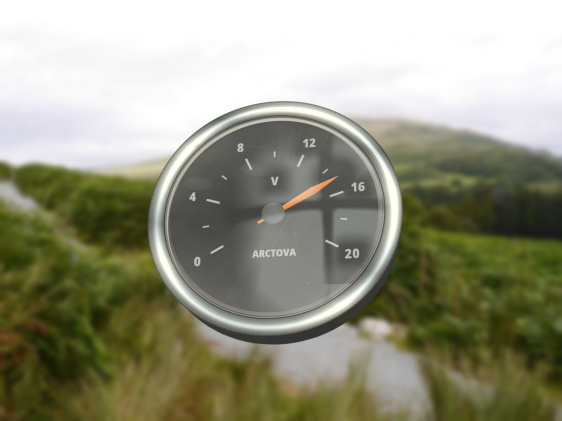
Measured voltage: 15 V
